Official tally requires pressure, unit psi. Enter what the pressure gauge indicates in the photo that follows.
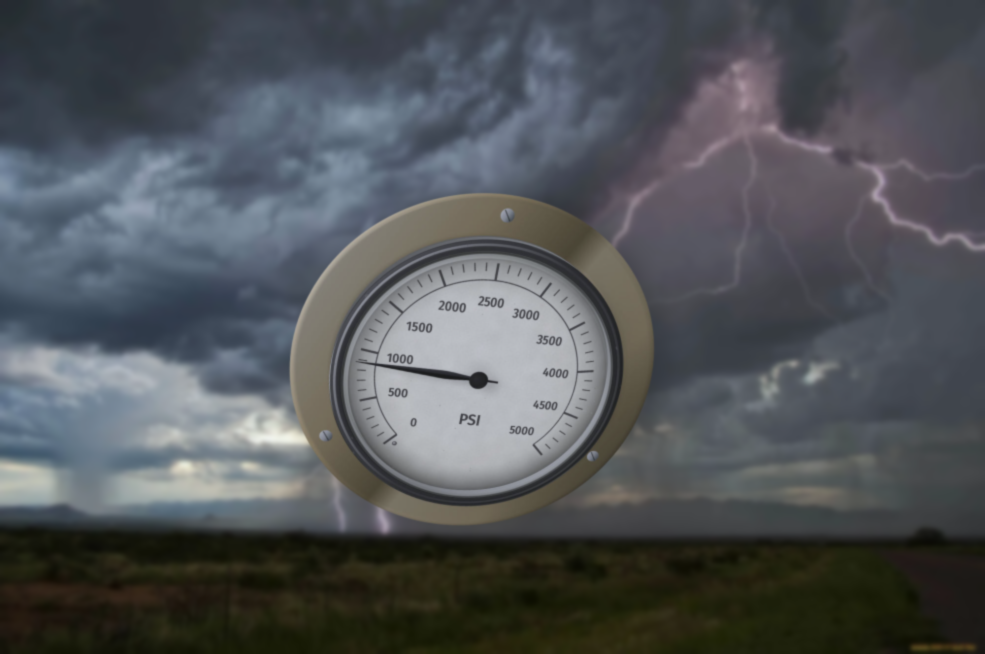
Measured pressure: 900 psi
